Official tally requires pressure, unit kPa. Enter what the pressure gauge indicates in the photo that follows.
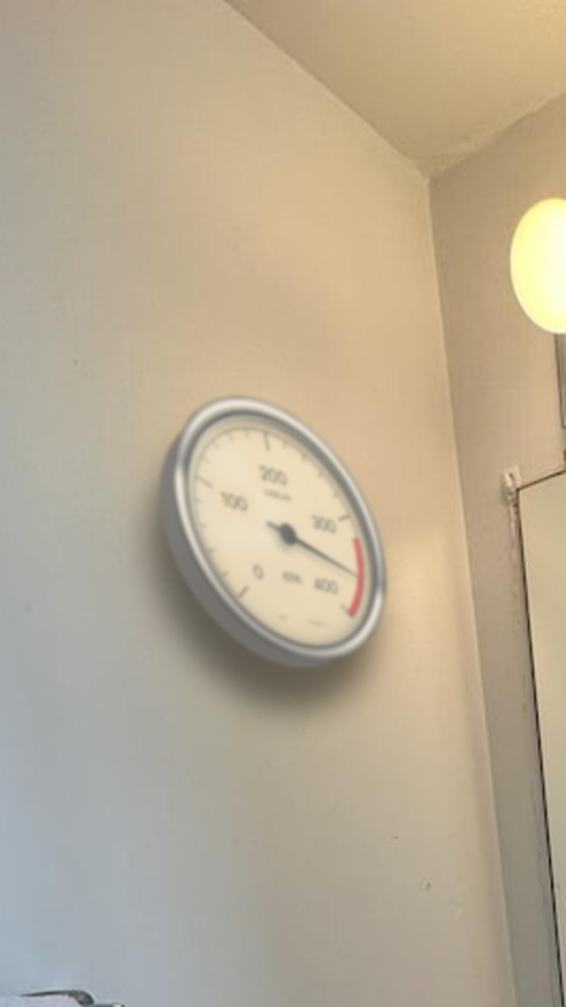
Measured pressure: 360 kPa
